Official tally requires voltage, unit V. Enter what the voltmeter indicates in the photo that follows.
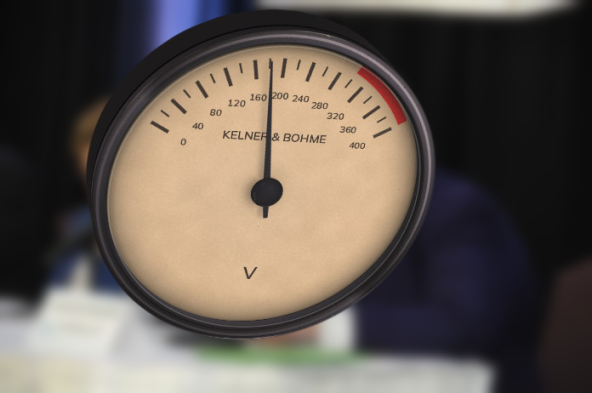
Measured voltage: 180 V
